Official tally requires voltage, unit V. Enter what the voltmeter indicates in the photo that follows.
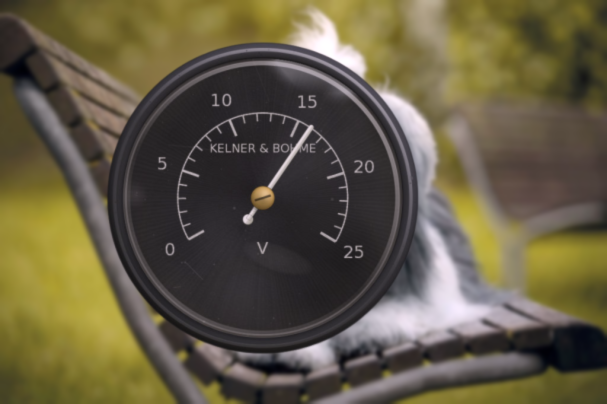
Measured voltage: 16 V
